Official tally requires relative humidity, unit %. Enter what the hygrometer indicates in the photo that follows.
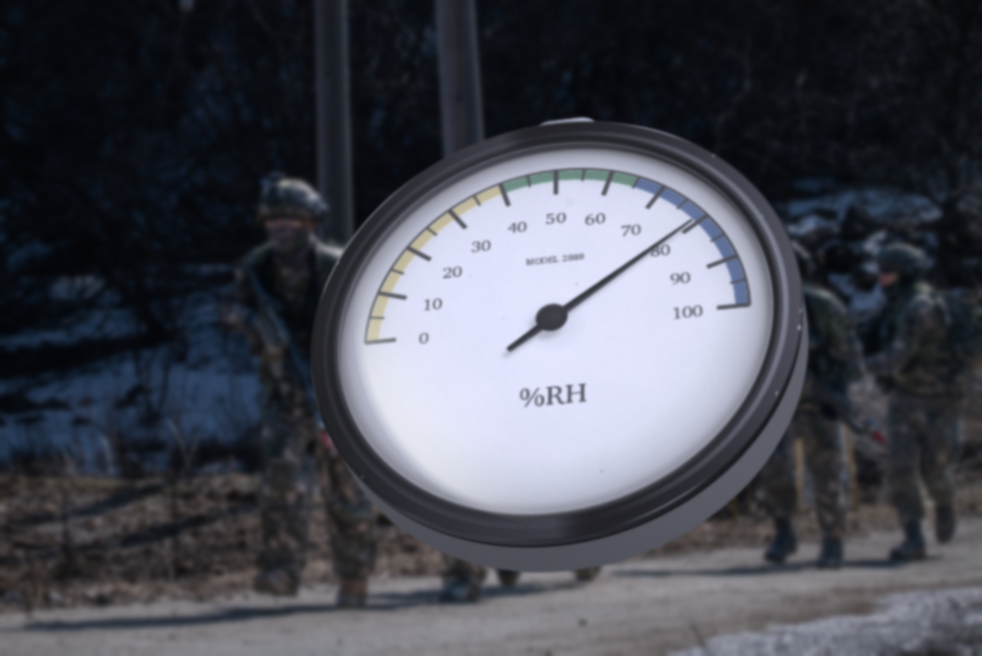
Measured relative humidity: 80 %
